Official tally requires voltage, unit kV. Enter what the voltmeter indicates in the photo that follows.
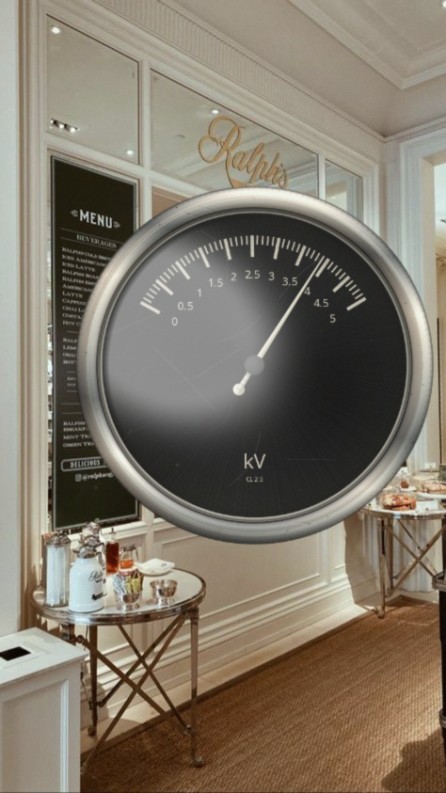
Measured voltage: 3.9 kV
